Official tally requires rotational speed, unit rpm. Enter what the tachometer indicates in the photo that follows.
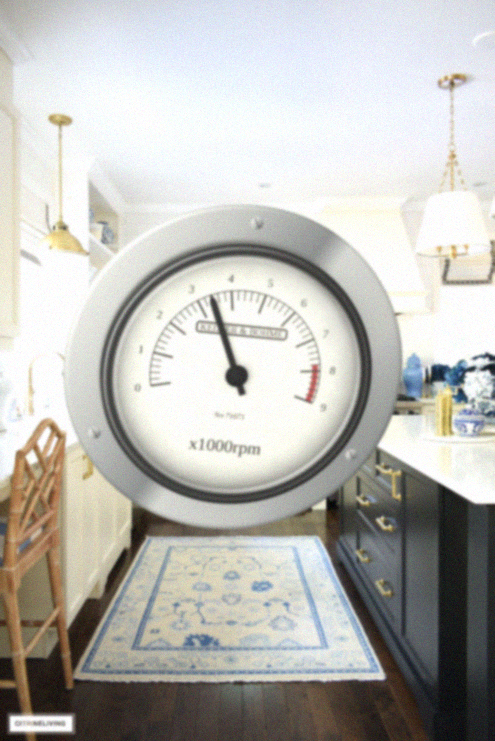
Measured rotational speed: 3400 rpm
